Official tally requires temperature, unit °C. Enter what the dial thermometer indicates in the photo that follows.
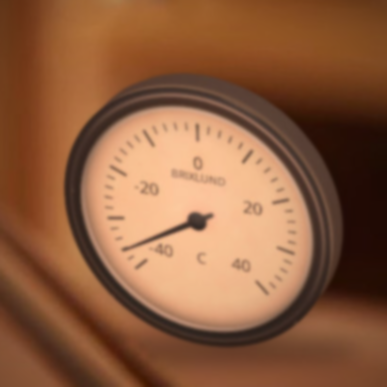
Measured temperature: -36 °C
